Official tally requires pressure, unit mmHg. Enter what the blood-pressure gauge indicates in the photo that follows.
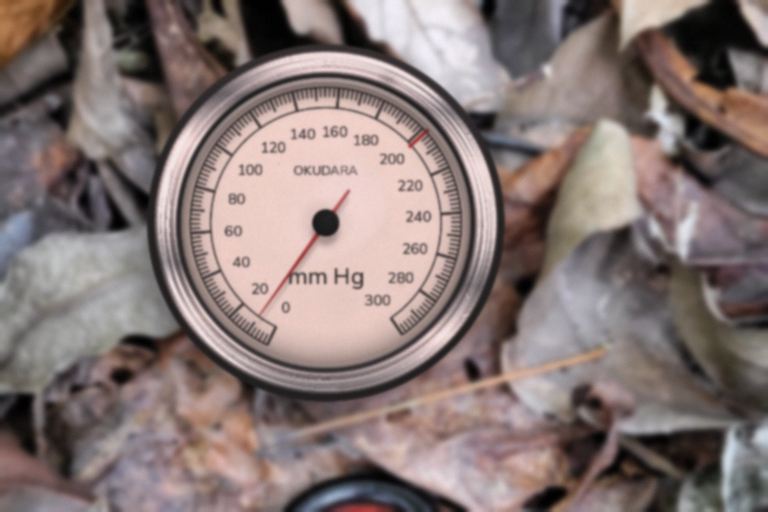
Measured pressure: 10 mmHg
